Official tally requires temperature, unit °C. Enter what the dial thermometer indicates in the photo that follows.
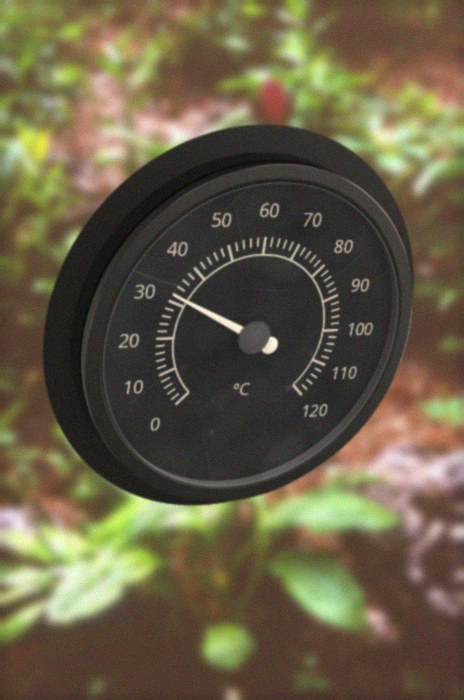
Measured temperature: 32 °C
